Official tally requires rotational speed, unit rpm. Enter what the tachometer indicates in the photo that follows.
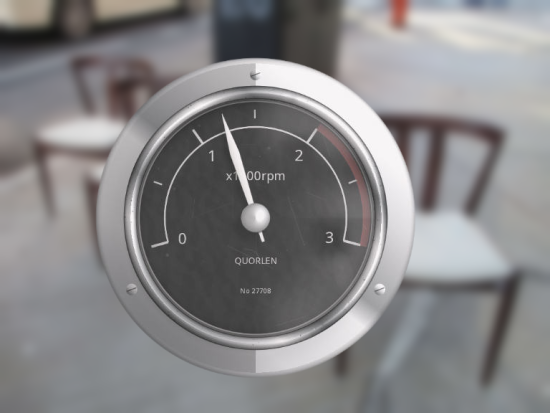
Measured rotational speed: 1250 rpm
